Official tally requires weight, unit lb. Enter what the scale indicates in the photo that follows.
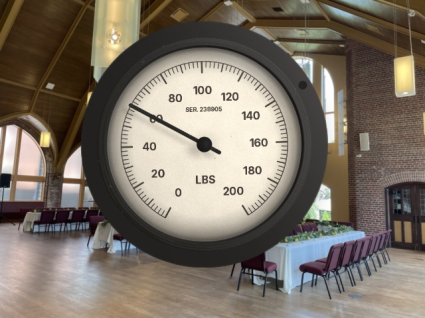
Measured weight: 60 lb
